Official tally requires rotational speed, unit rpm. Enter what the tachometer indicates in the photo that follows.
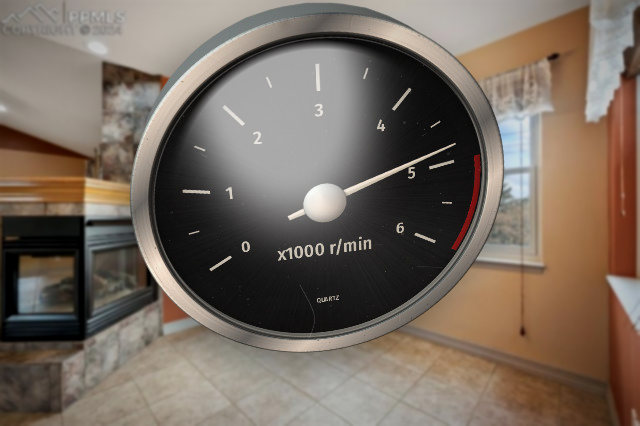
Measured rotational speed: 4750 rpm
